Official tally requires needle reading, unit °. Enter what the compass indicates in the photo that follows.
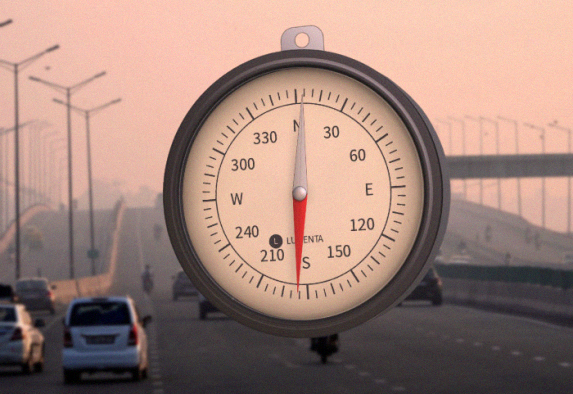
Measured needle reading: 185 °
